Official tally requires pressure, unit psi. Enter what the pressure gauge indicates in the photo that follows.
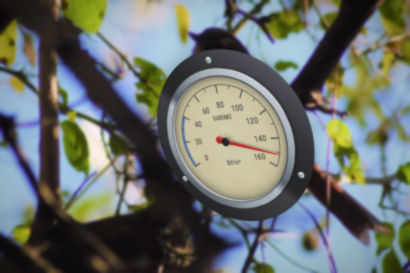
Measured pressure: 150 psi
